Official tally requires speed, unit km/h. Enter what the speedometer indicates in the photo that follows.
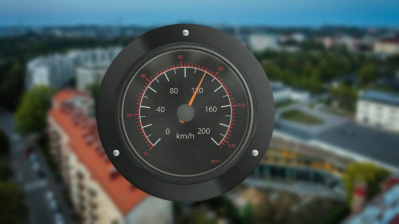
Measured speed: 120 km/h
